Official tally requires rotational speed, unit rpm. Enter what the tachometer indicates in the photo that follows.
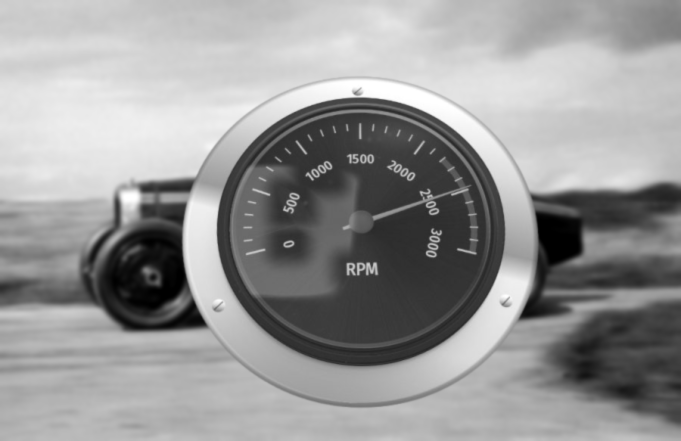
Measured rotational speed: 2500 rpm
